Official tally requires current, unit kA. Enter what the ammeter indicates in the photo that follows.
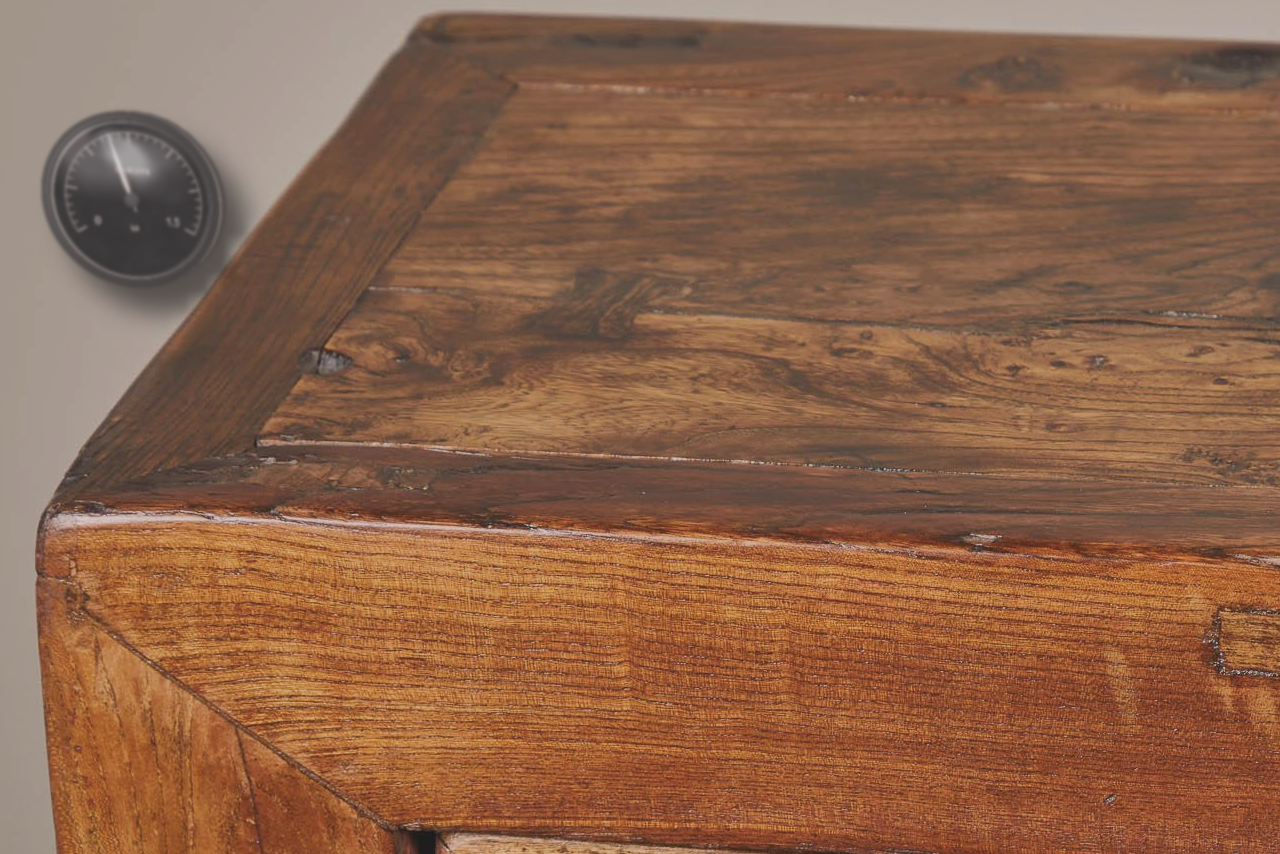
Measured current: 0.65 kA
